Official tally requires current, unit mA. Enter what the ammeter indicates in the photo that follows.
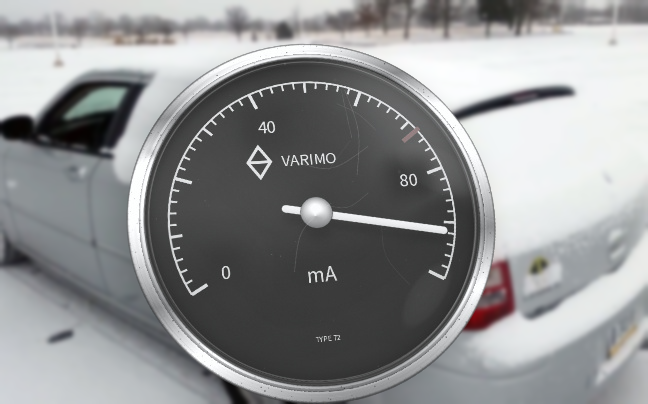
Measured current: 92 mA
